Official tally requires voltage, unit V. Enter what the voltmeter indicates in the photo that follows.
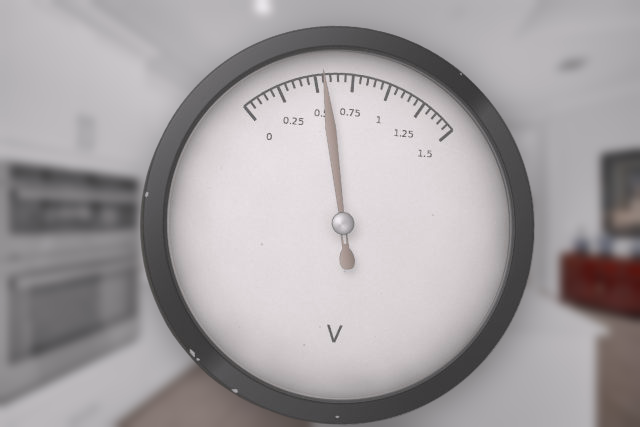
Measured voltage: 0.55 V
